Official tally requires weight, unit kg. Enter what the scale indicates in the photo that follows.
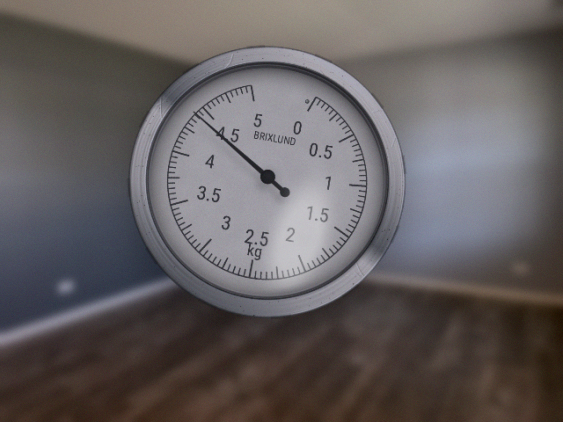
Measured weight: 4.4 kg
